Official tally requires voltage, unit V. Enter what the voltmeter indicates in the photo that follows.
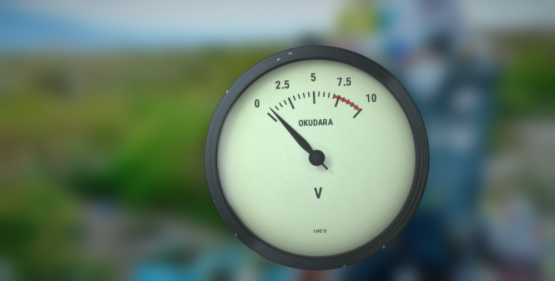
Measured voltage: 0.5 V
